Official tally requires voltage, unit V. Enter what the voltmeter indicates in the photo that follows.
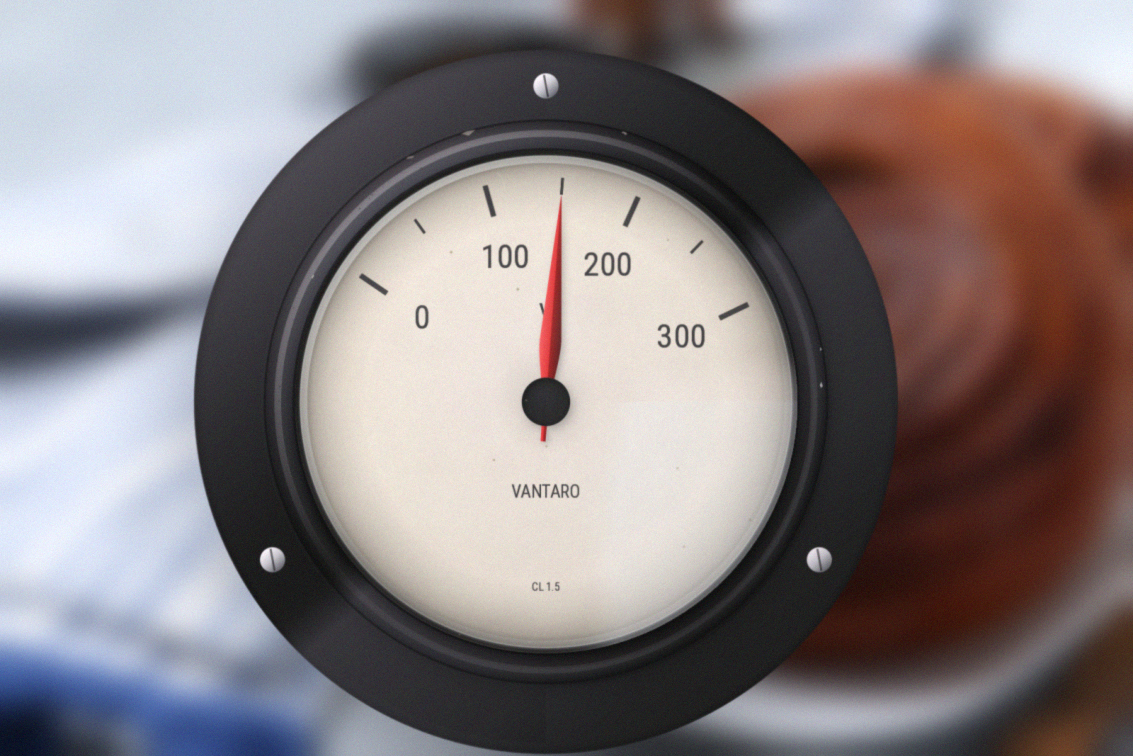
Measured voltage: 150 V
